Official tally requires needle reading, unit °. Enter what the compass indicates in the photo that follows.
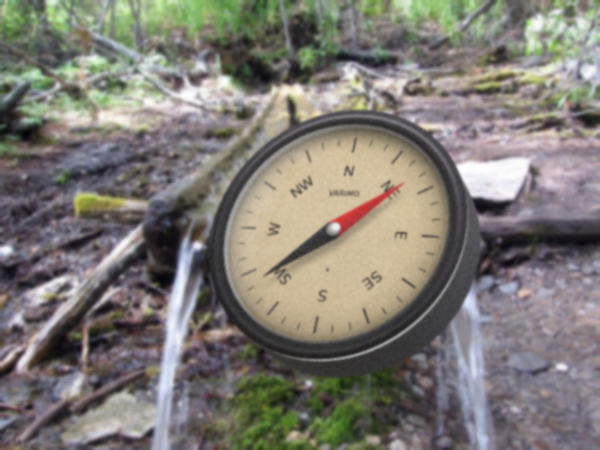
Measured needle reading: 50 °
